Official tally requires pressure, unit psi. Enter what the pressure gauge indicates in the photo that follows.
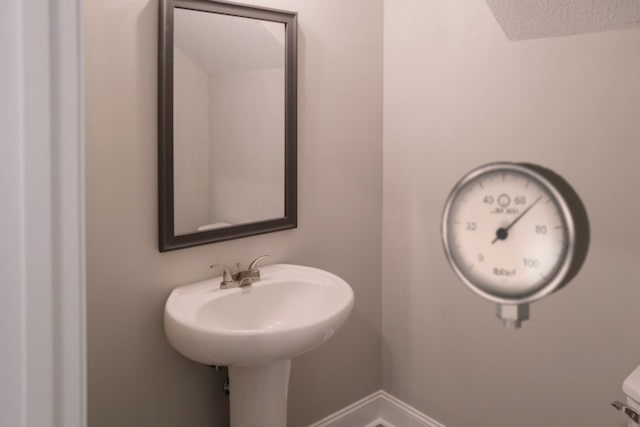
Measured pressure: 67.5 psi
